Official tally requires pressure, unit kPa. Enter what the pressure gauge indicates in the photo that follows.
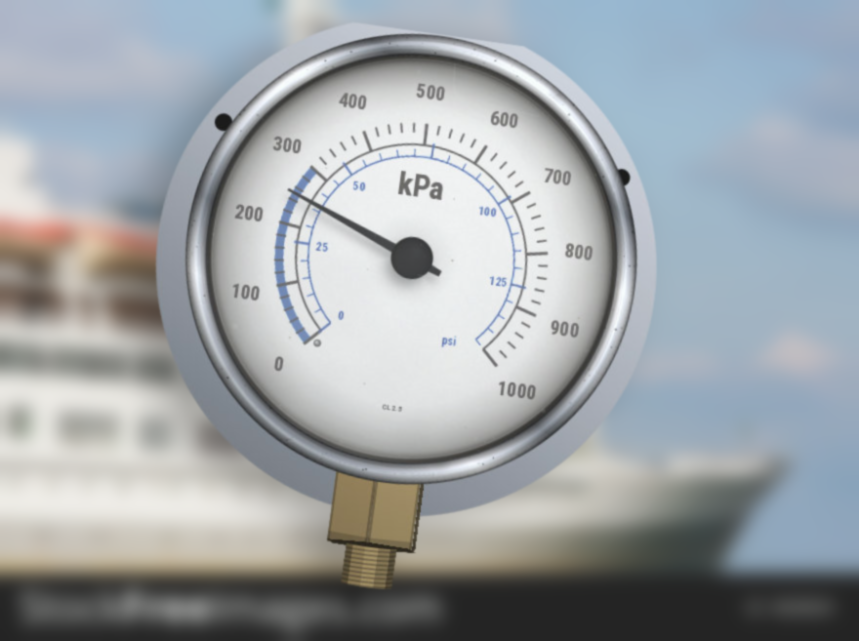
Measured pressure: 250 kPa
